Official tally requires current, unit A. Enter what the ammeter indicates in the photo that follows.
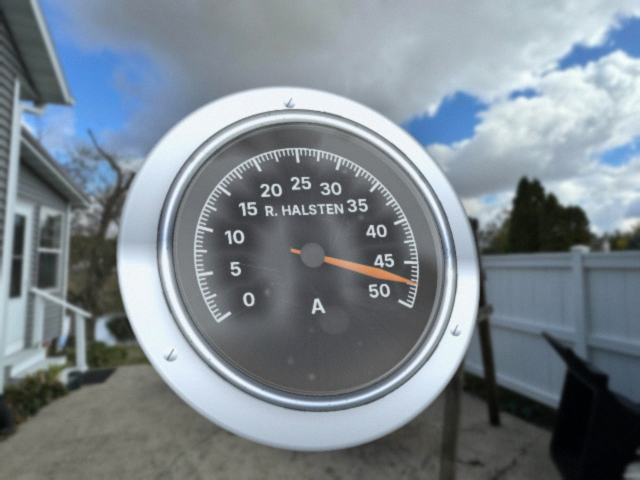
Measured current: 47.5 A
